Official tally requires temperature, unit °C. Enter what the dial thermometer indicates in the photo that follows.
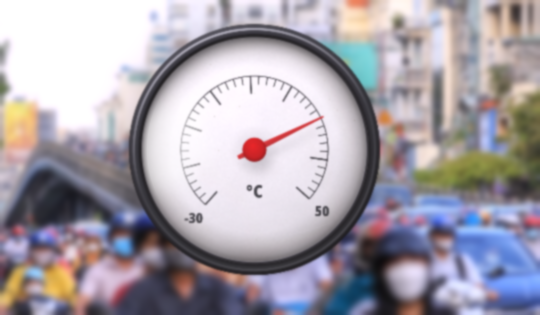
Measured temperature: 30 °C
